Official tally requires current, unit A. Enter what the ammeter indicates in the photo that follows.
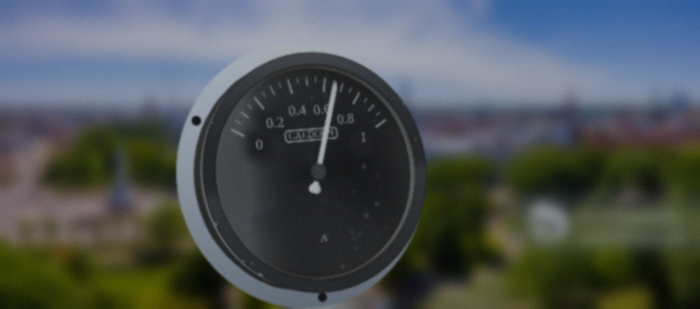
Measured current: 0.65 A
